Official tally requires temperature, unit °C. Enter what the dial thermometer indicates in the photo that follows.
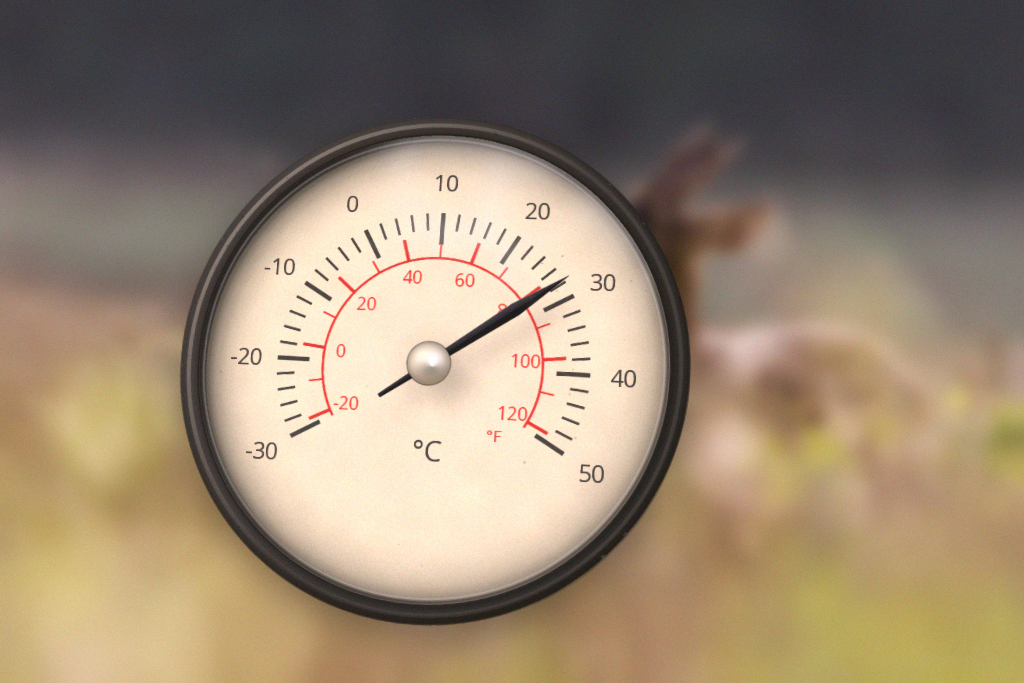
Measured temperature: 28 °C
